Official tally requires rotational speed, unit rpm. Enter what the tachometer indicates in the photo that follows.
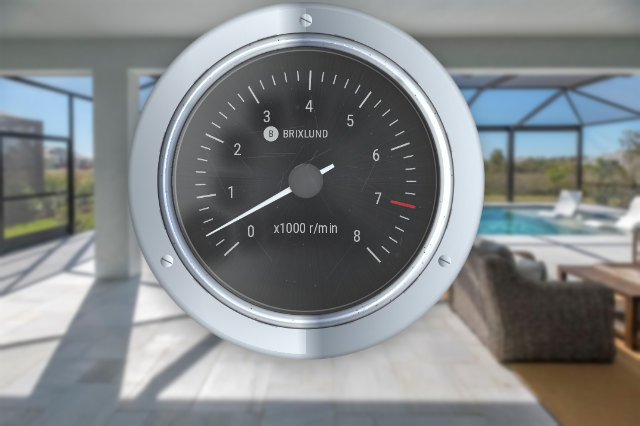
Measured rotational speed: 400 rpm
